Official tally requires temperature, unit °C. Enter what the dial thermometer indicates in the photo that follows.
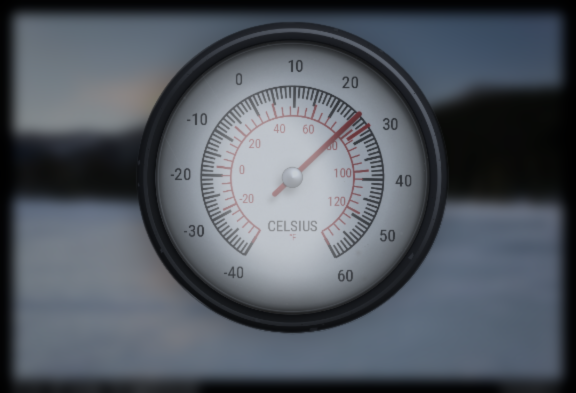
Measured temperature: 25 °C
